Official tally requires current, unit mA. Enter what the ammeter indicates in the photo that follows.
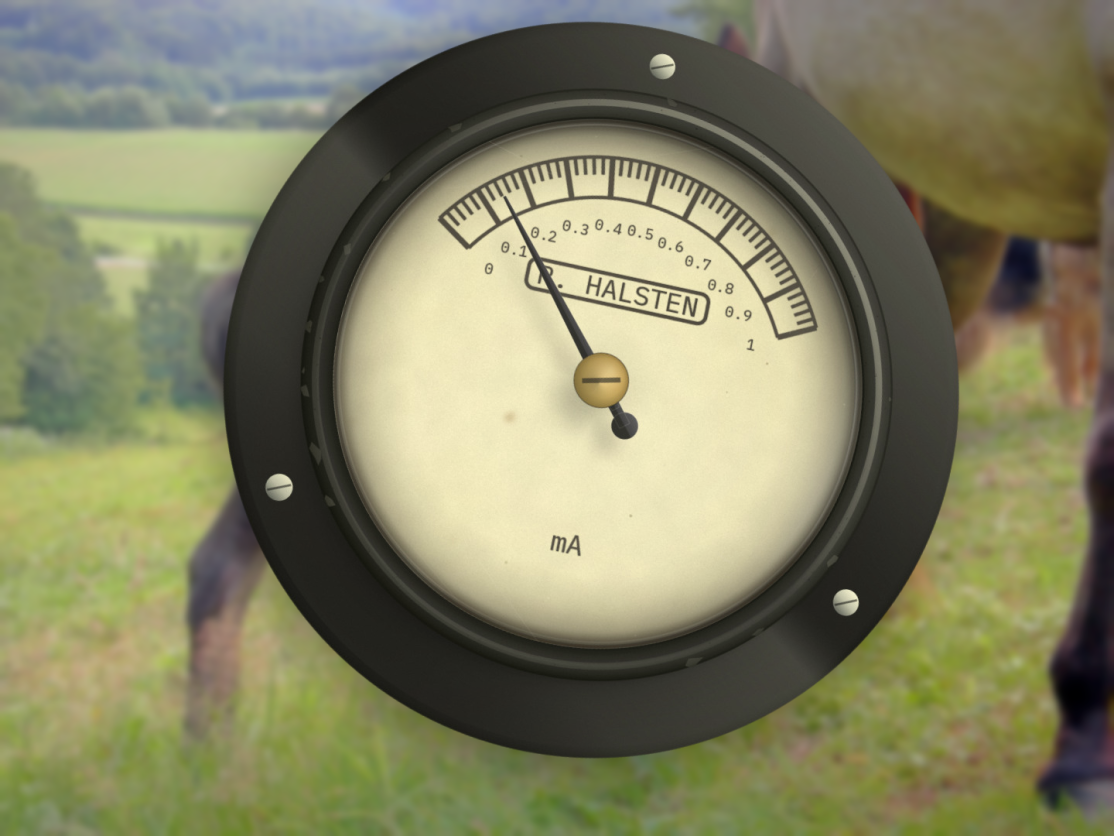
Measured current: 0.14 mA
